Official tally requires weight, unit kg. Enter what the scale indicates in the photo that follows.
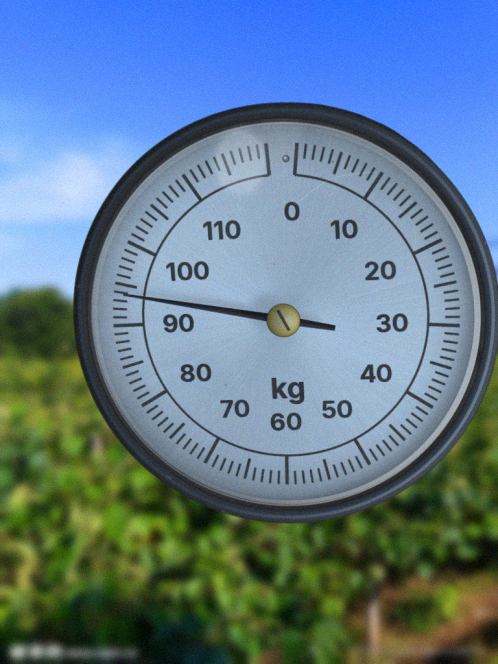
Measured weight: 94 kg
